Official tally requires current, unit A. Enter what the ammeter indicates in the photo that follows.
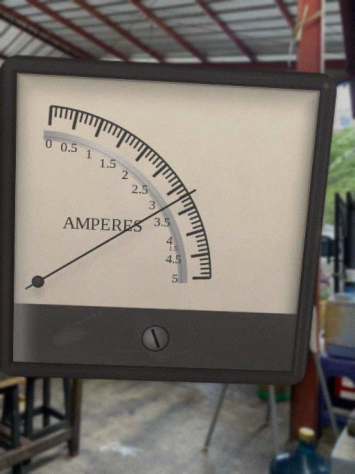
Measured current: 3.2 A
